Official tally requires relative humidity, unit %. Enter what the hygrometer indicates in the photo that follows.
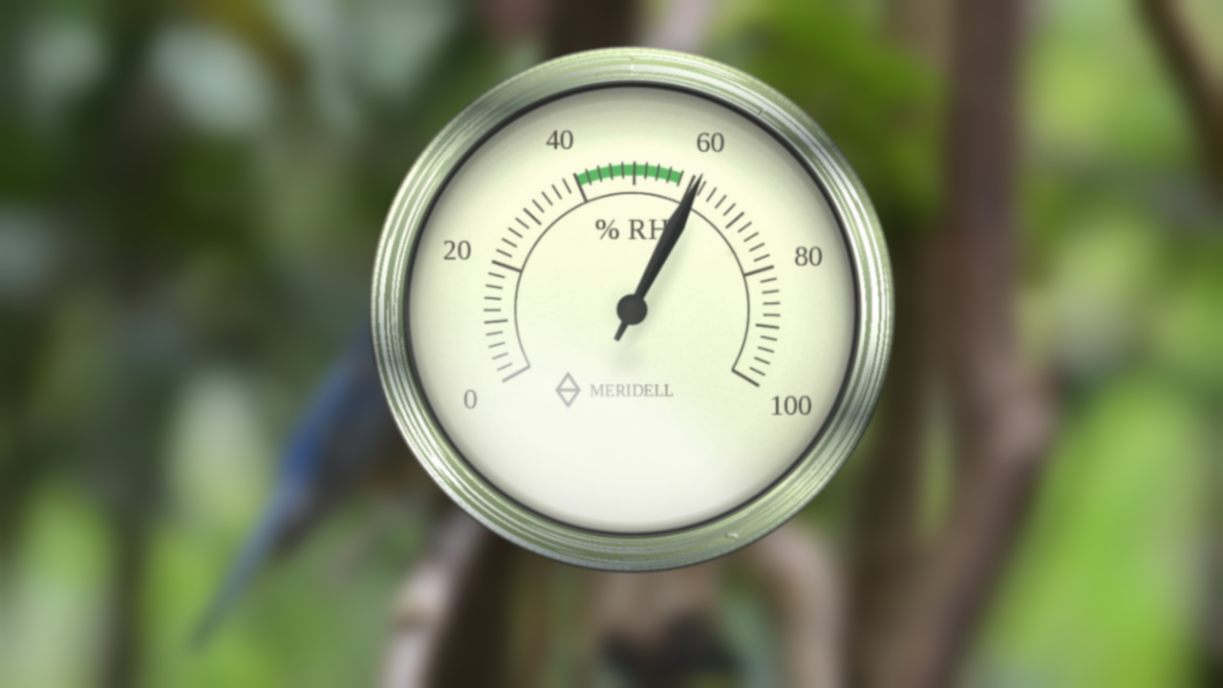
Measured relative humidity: 61 %
